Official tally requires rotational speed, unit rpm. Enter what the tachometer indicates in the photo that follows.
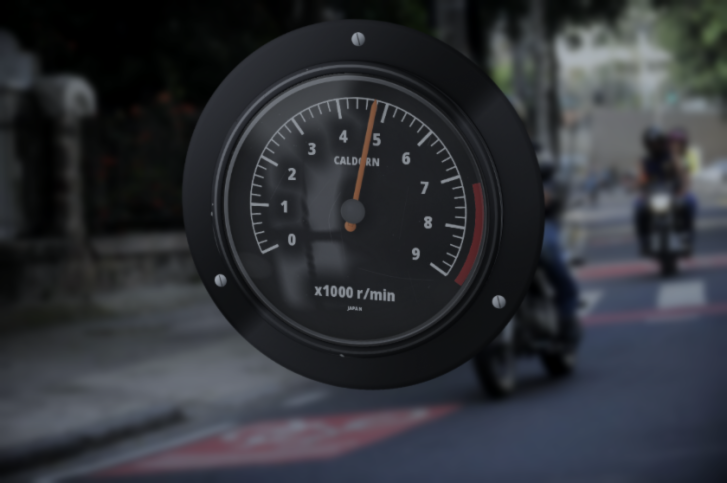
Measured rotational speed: 4800 rpm
